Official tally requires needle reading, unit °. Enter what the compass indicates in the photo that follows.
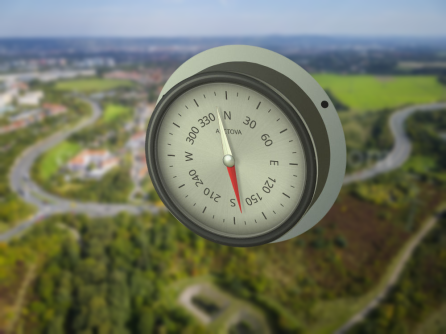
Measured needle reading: 170 °
